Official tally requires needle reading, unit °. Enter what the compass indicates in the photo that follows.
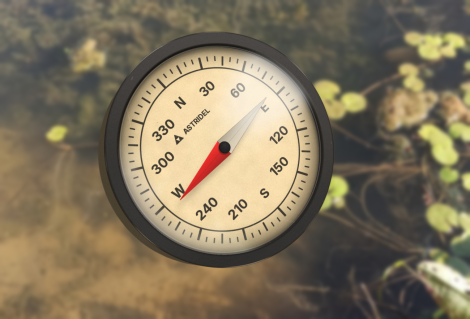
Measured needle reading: 265 °
